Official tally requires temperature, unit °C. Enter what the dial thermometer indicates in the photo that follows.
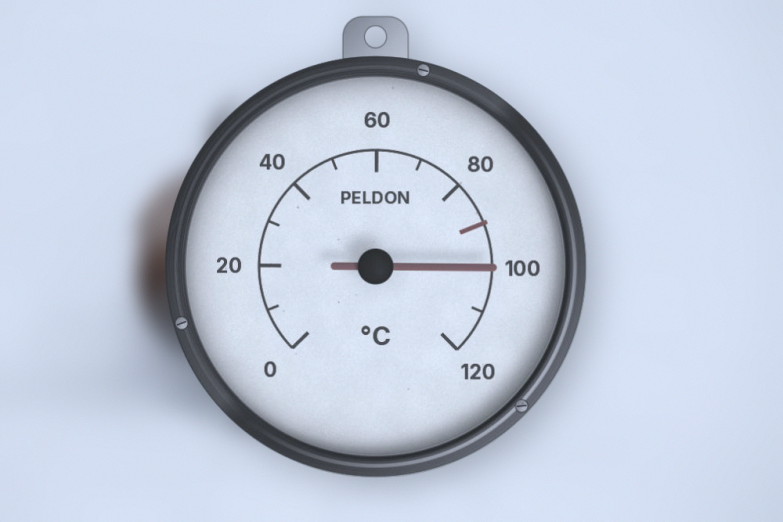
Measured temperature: 100 °C
